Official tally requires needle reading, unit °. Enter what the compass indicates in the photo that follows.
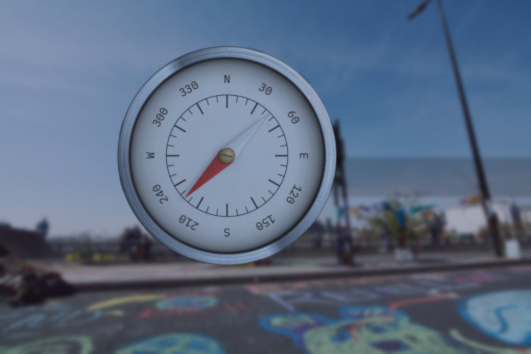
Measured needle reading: 225 °
